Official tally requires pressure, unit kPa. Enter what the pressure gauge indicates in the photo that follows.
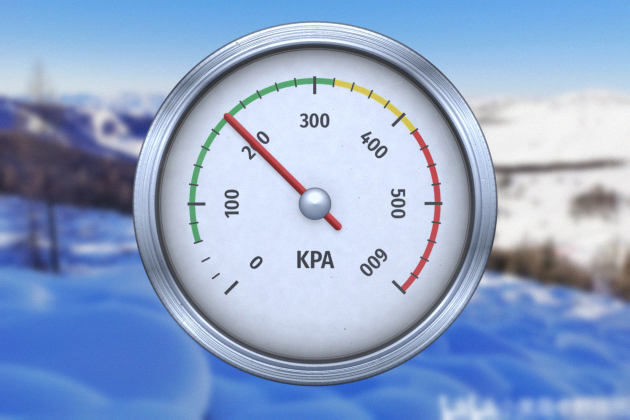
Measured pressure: 200 kPa
